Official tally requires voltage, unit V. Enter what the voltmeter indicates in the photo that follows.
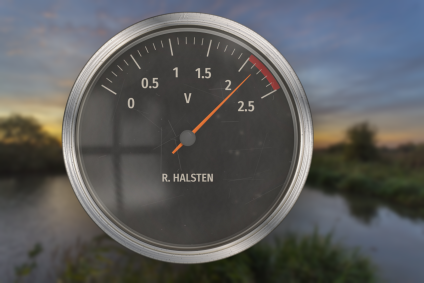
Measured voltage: 2.15 V
